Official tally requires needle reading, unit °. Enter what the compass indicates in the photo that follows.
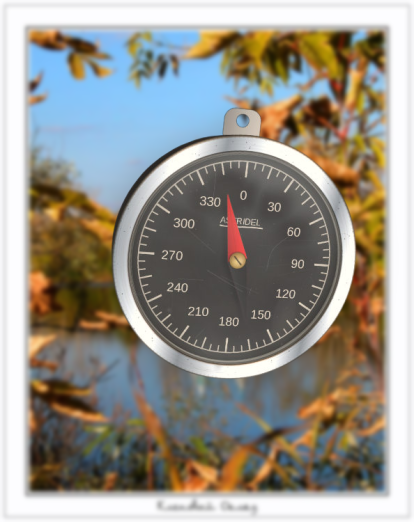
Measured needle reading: 345 °
